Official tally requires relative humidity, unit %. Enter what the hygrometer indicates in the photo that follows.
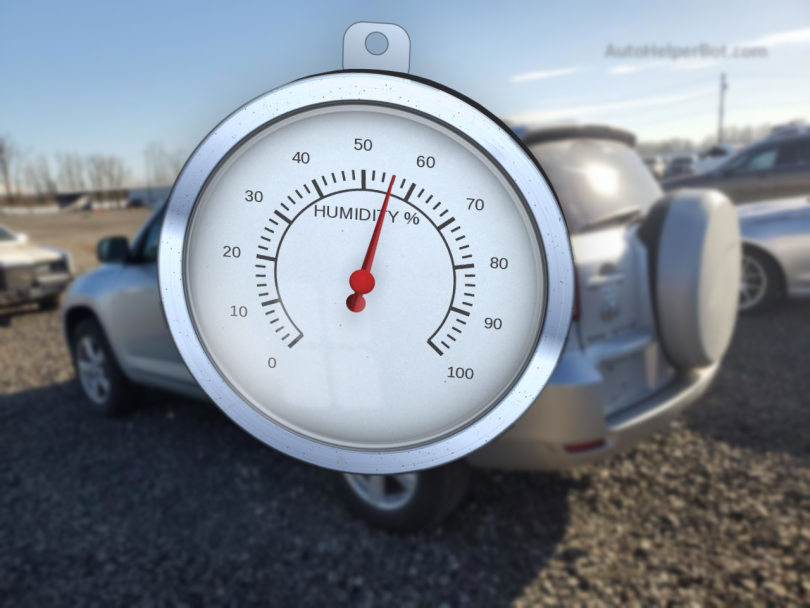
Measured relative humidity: 56 %
